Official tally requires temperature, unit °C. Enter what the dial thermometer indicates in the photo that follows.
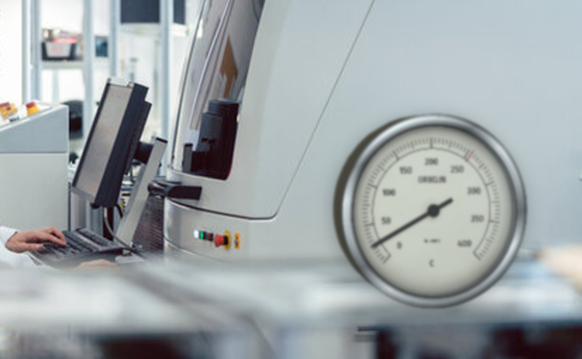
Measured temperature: 25 °C
